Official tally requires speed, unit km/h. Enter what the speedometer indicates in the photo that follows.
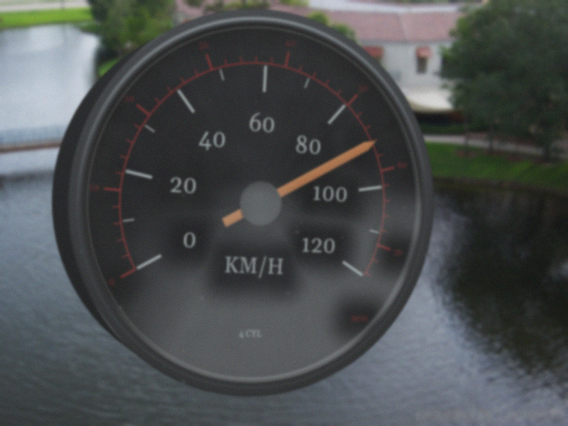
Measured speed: 90 km/h
